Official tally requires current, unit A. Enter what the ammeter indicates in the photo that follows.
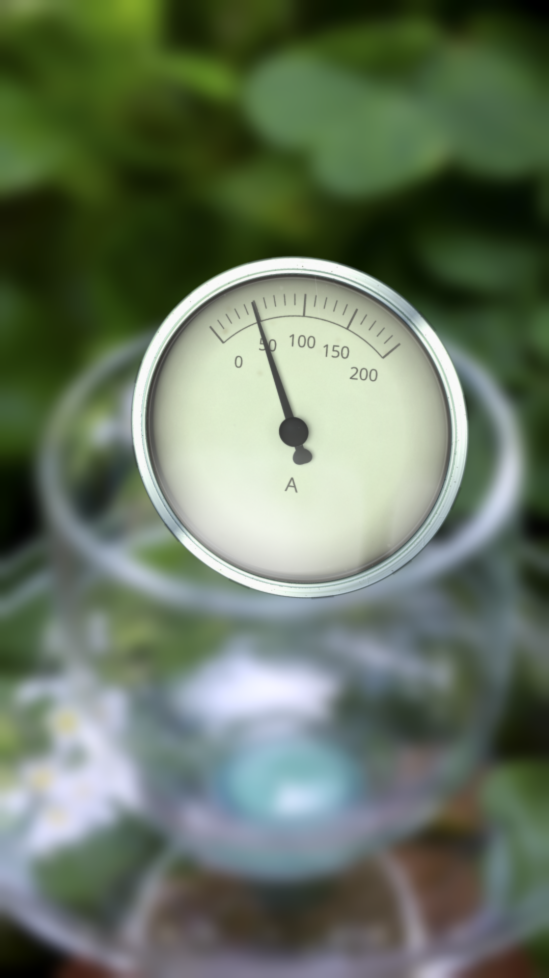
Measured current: 50 A
